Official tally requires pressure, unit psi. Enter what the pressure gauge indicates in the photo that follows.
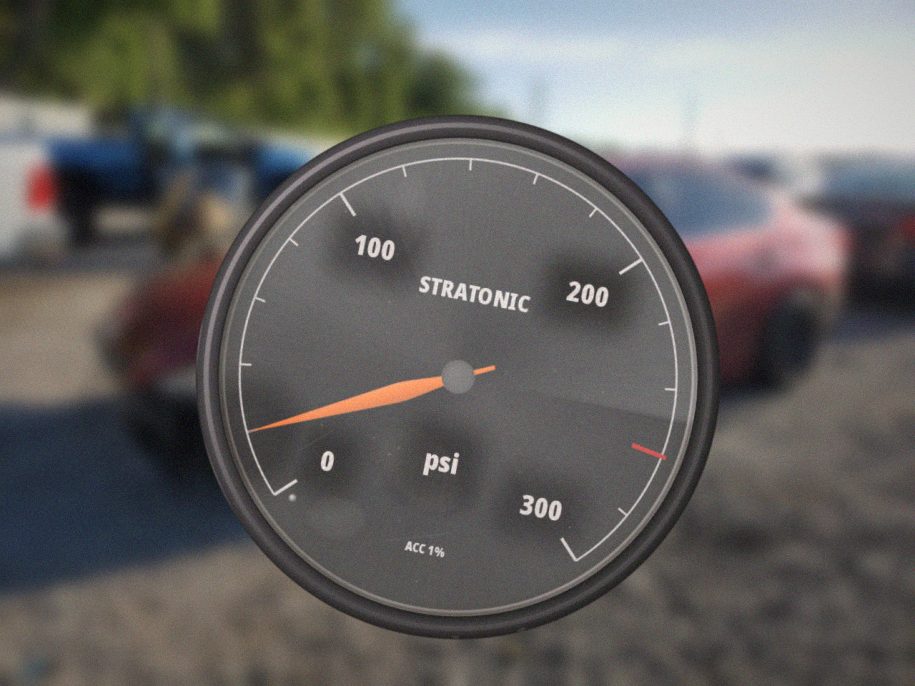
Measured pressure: 20 psi
